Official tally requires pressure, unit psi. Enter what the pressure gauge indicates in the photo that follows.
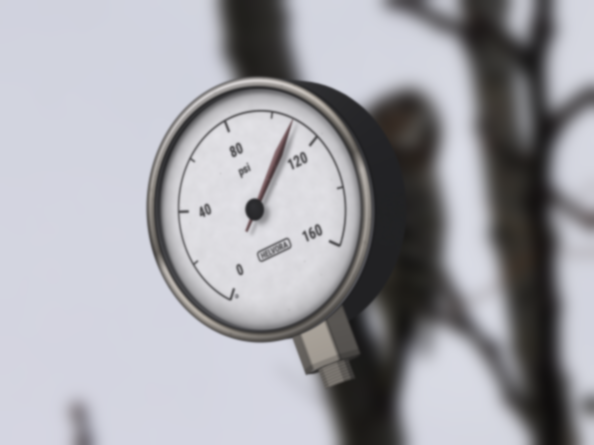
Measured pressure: 110 psi
